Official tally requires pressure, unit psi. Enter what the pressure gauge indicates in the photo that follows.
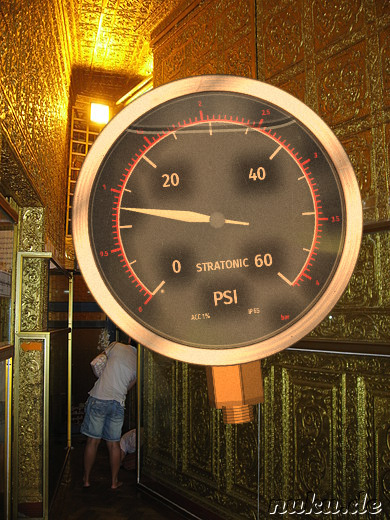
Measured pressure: 12.5 psi
